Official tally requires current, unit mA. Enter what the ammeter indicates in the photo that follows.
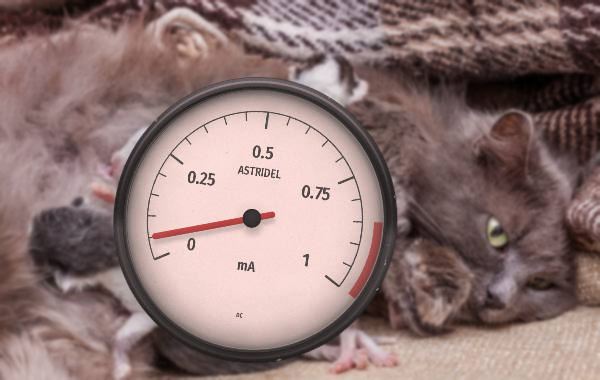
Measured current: 0.05 mA
